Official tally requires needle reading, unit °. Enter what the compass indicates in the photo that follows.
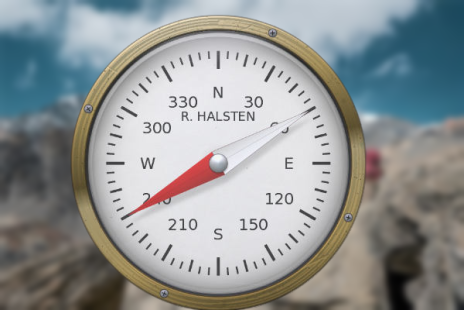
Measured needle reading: 240 °
